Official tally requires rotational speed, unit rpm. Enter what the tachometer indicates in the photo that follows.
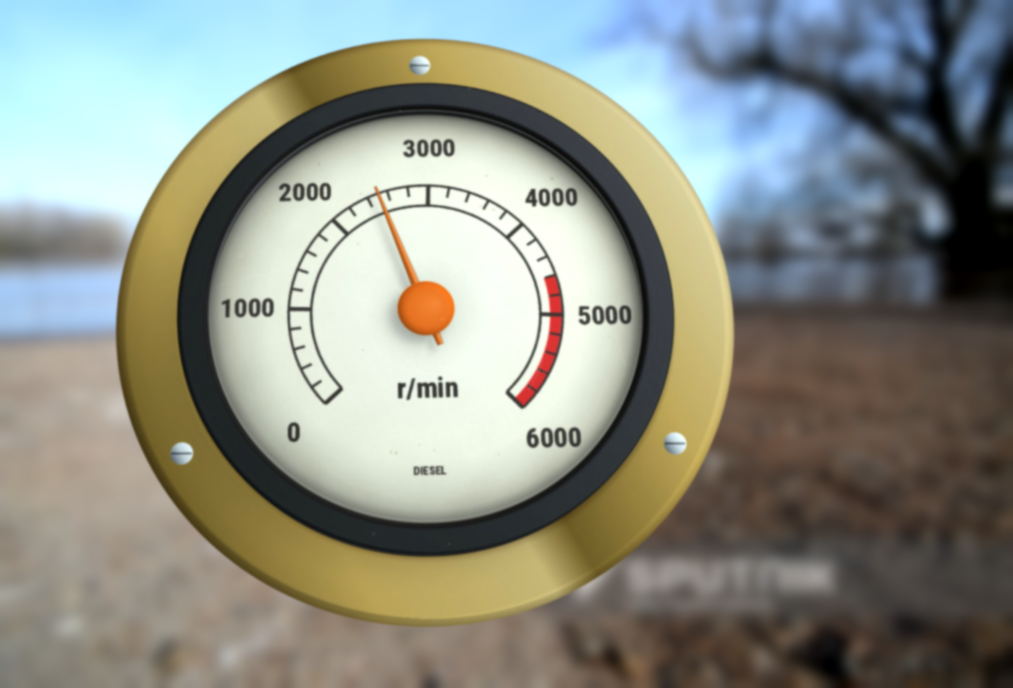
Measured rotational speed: 2500 rpm
